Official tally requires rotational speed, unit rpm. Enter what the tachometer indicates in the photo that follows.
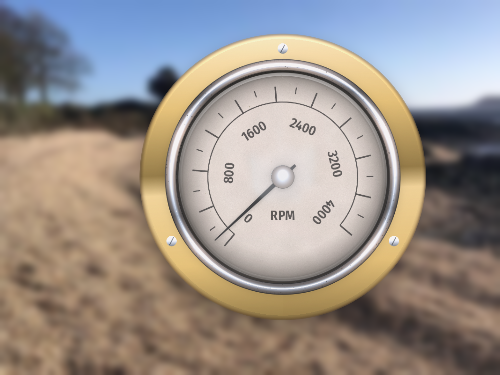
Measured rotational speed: 100 rpm
